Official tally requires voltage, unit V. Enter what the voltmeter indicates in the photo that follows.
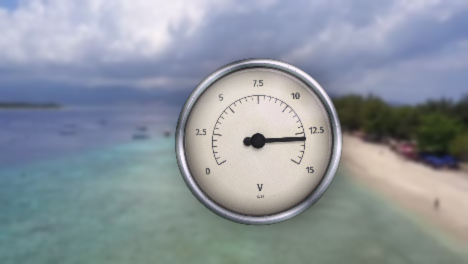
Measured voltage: 13 V
